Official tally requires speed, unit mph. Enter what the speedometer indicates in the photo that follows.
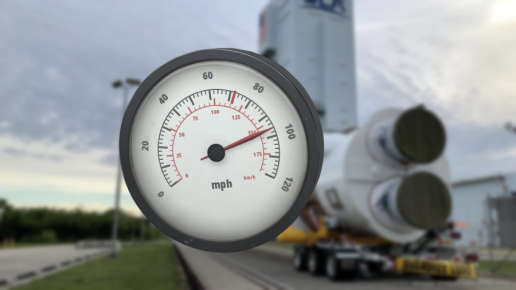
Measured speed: 96 mph
